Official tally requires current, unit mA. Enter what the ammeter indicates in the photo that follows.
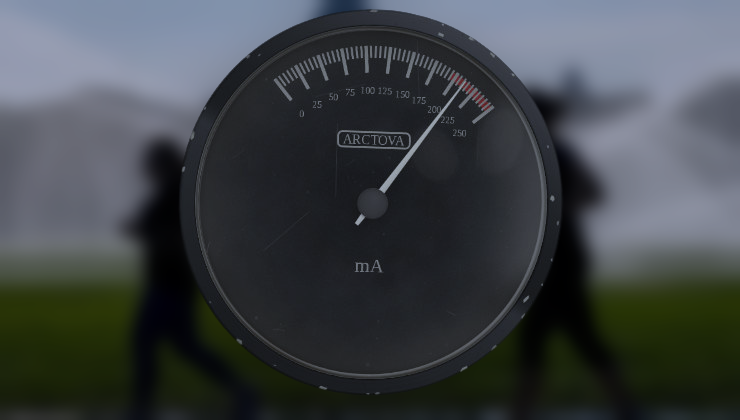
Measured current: 210 mA
